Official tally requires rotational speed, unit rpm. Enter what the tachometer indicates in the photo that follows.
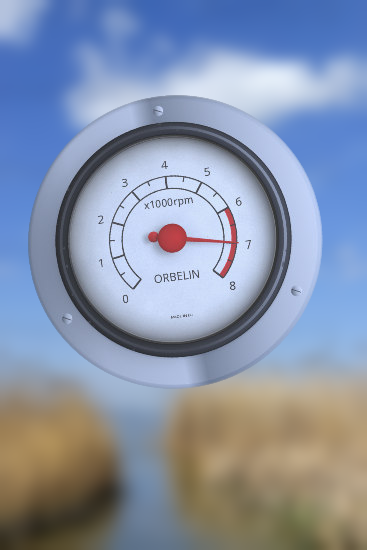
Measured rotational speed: 7000 rpm
